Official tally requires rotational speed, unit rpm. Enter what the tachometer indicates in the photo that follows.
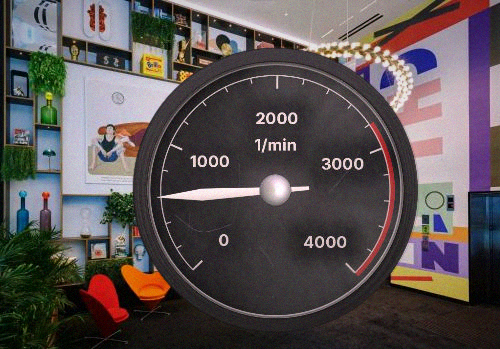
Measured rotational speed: 600 rpm
